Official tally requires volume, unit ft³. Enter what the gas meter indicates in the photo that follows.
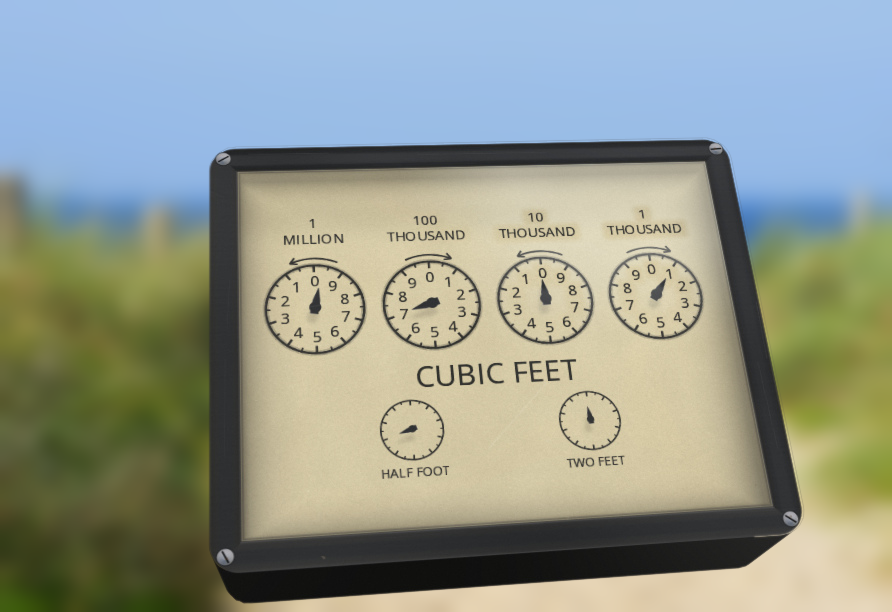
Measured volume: 970100 ft³
